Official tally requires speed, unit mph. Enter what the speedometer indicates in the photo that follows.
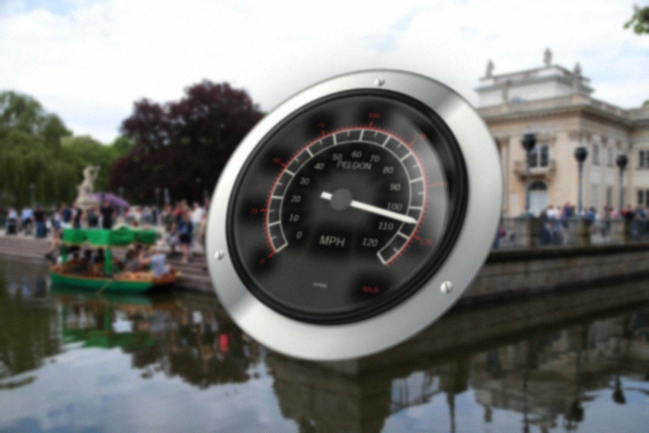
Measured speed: 105 mph
